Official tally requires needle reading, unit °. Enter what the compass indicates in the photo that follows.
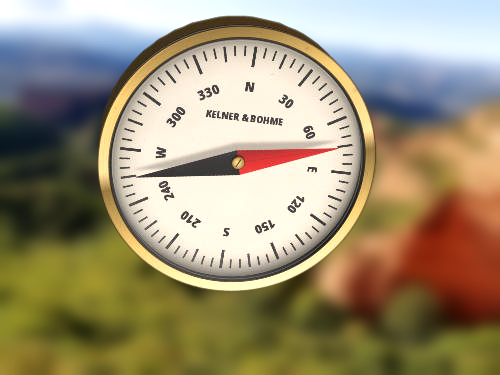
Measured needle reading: 75 °
